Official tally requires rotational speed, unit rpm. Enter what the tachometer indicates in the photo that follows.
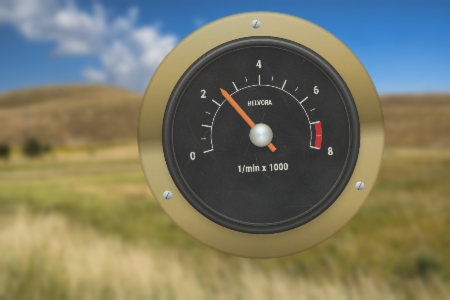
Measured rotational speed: 2500 rpm
